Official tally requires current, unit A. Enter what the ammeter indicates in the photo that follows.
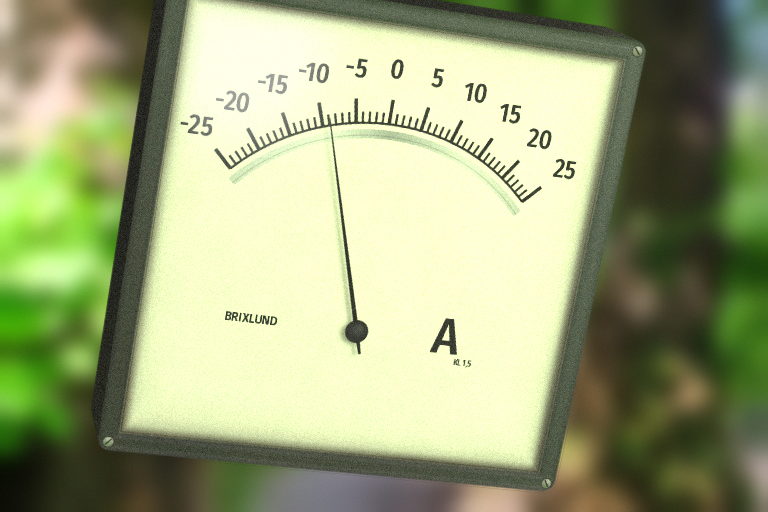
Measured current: -9 A
